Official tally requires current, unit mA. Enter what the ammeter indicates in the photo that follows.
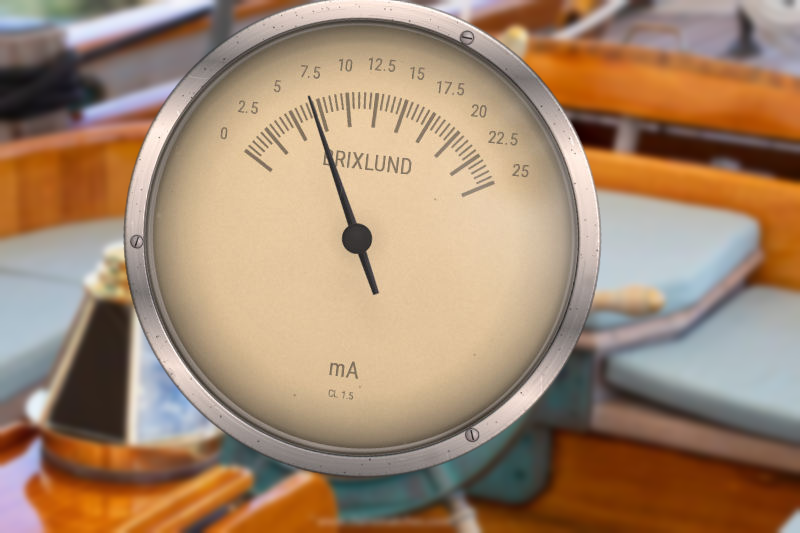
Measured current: 7 mA
